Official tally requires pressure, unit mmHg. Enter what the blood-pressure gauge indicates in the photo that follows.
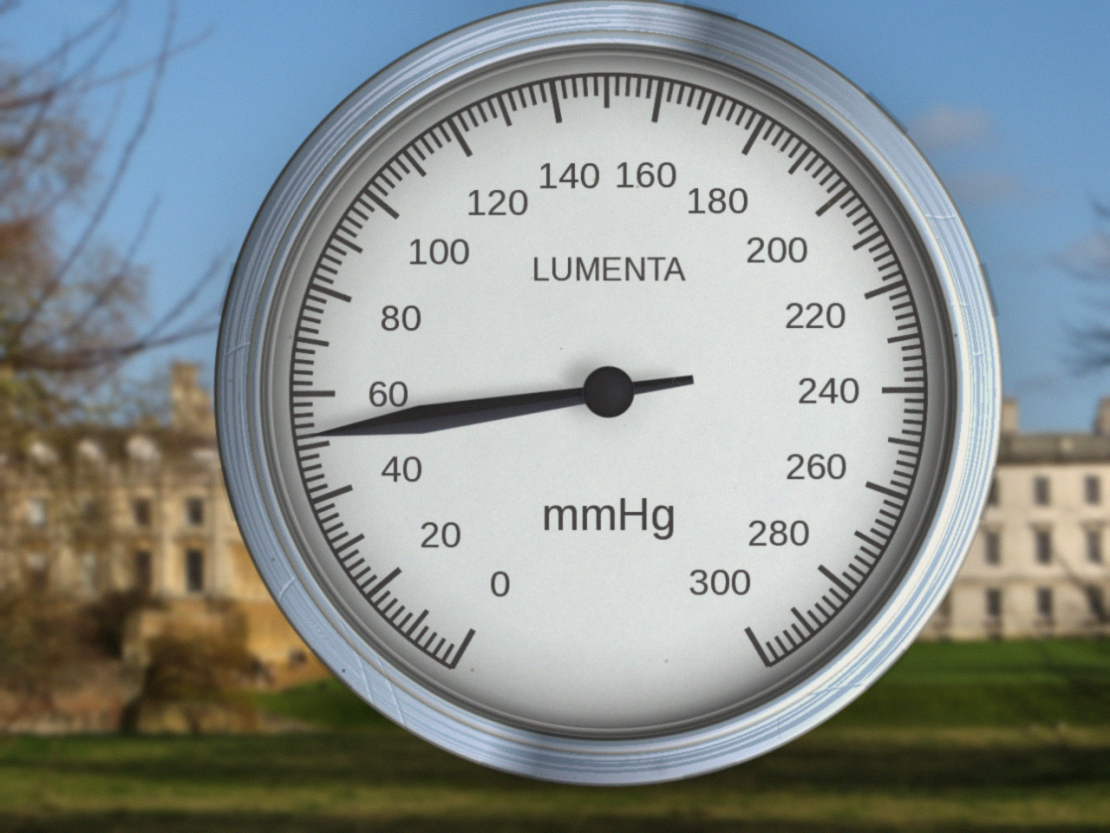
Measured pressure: 52 mmHg
